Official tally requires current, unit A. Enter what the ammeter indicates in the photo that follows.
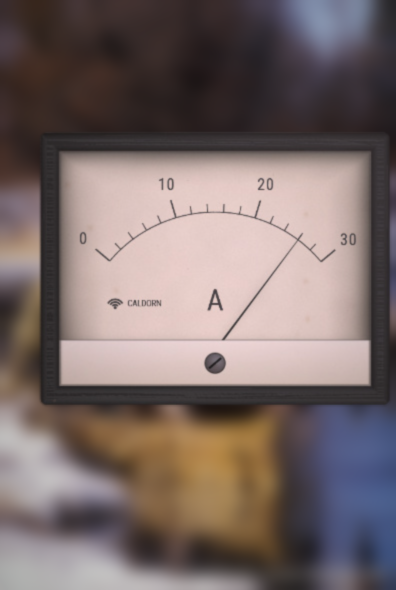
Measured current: 26 A
